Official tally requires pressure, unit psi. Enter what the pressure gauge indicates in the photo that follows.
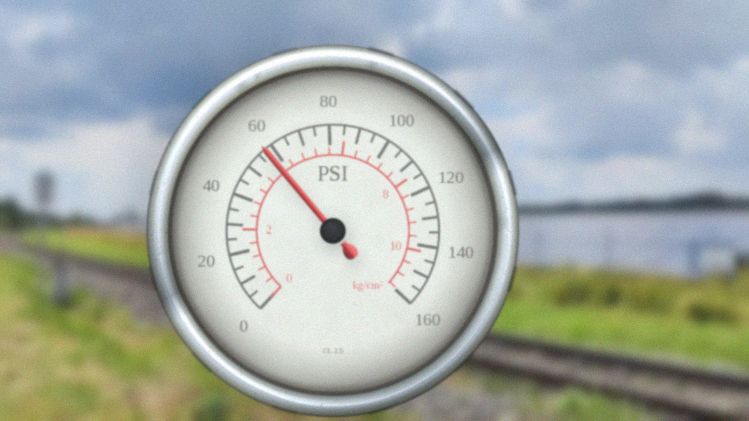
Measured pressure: 57.5 psi
